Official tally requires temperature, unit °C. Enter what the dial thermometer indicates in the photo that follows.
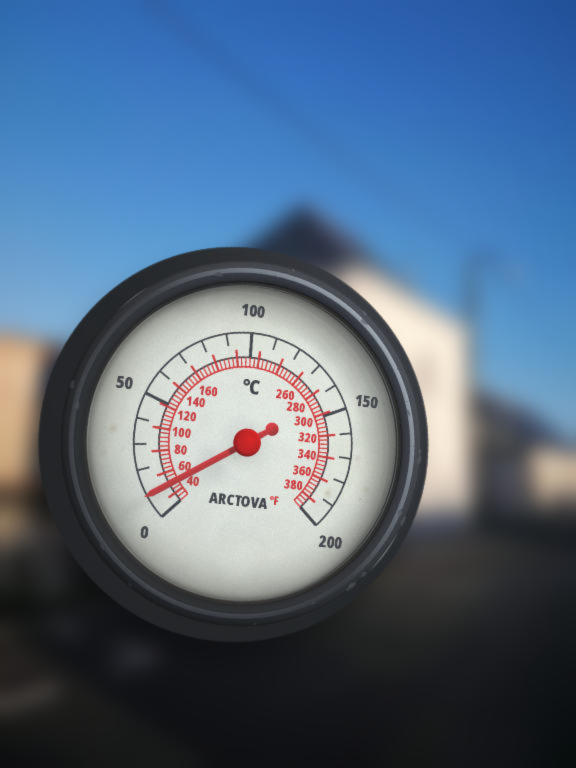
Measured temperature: 10 °C
